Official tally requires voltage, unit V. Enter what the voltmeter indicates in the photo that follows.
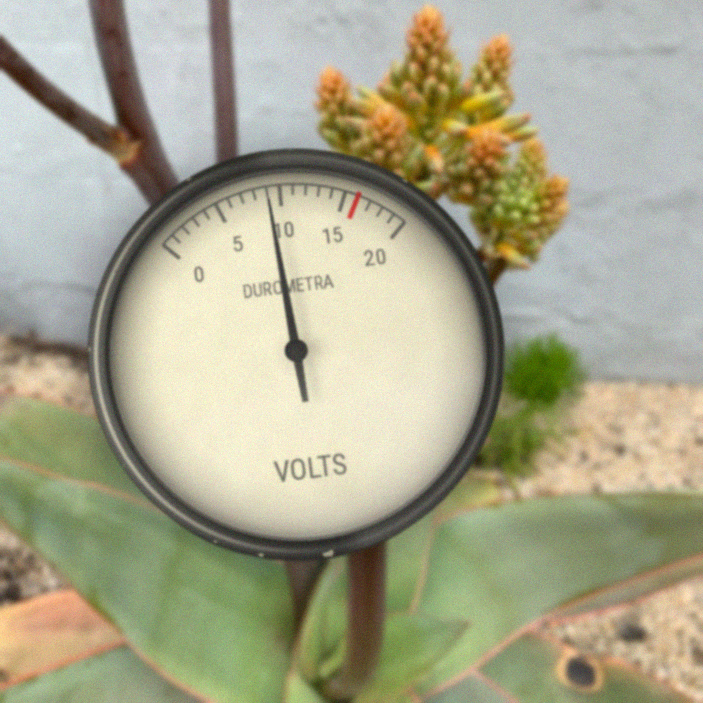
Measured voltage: 9 V
